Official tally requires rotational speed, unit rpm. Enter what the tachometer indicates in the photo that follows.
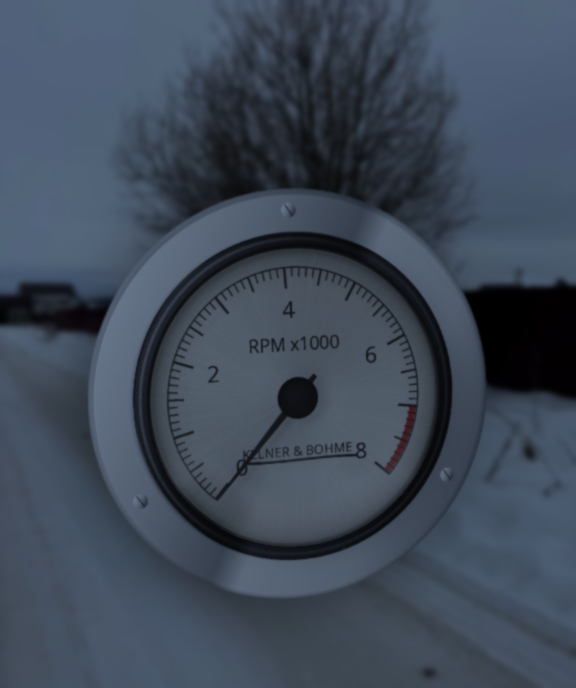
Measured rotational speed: 0 rpm
